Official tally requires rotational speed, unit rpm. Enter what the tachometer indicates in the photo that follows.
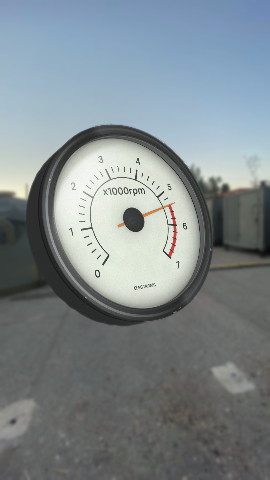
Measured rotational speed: 5400 rpm
